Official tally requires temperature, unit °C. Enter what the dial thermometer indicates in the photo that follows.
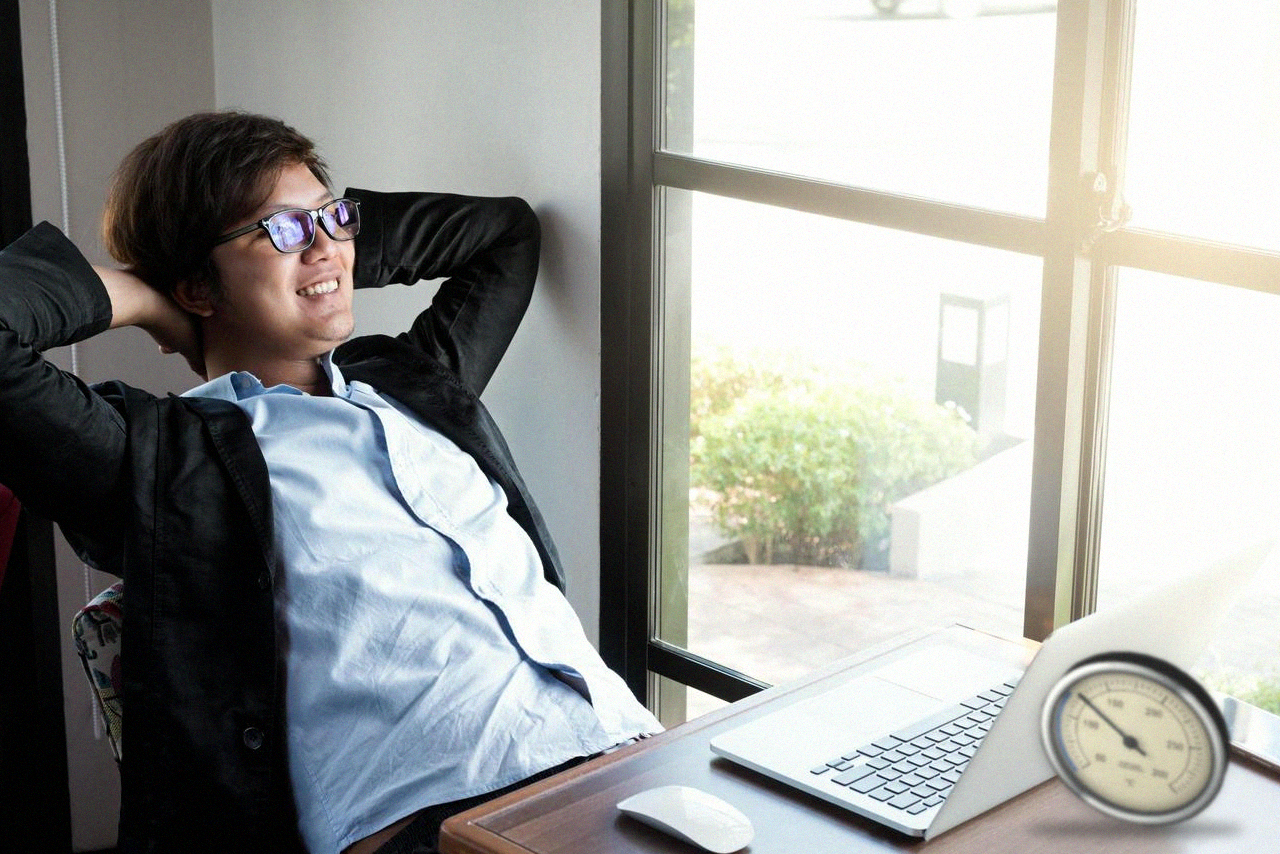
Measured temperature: 125 °C
